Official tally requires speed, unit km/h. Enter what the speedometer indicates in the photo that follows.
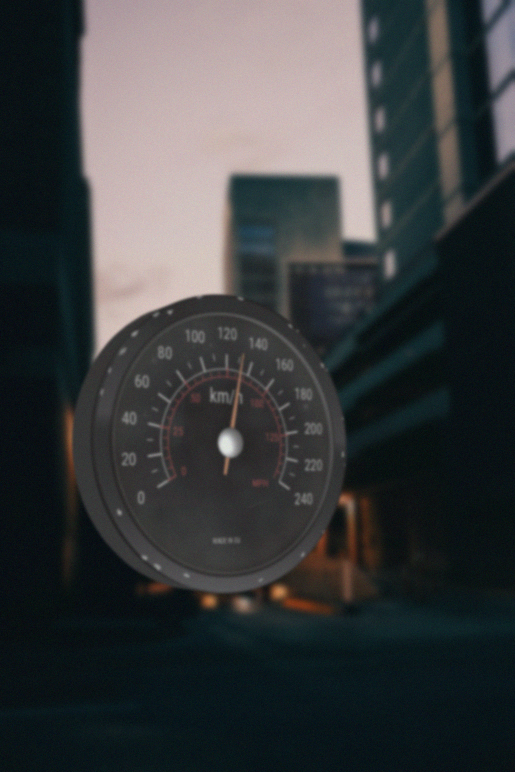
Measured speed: 130 km/h
